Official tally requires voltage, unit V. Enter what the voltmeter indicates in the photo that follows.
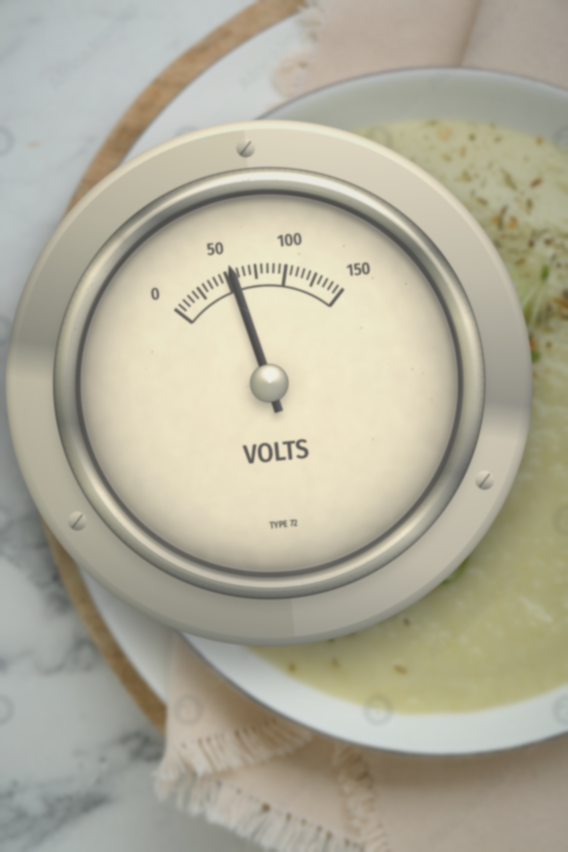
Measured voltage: 55 V
